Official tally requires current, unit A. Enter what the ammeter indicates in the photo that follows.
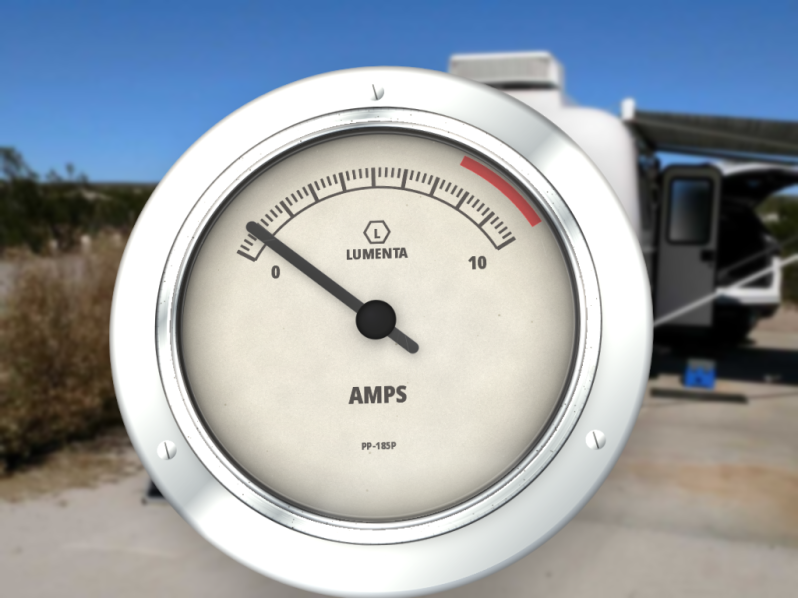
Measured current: 0.8 A
